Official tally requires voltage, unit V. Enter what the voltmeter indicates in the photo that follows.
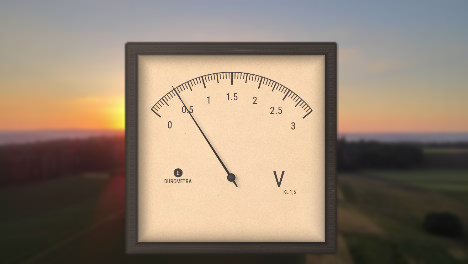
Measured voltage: 0.5 V
